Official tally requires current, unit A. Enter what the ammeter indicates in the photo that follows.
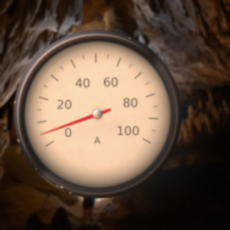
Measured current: 5 A
